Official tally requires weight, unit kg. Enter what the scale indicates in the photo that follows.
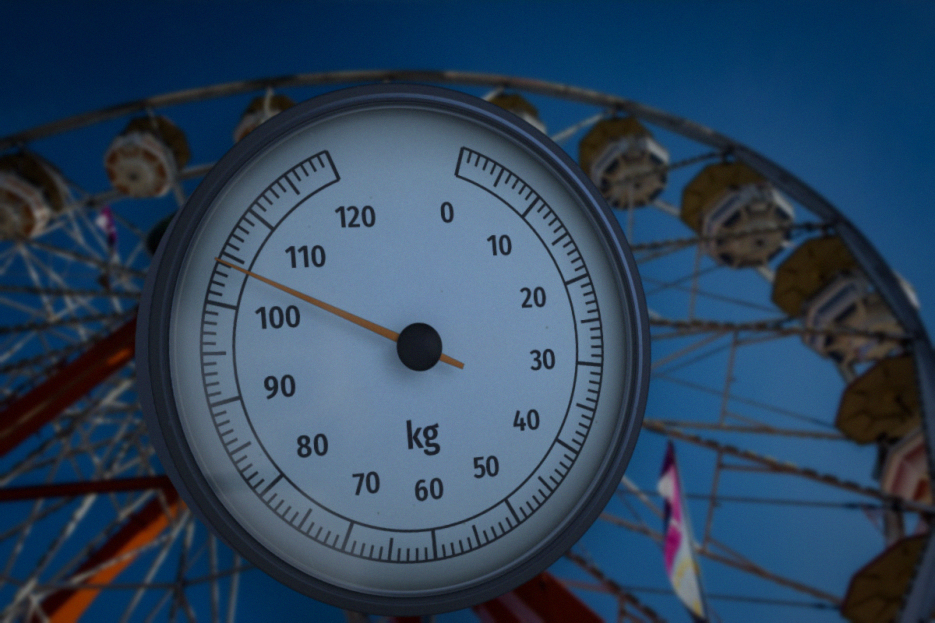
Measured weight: 104 kg
